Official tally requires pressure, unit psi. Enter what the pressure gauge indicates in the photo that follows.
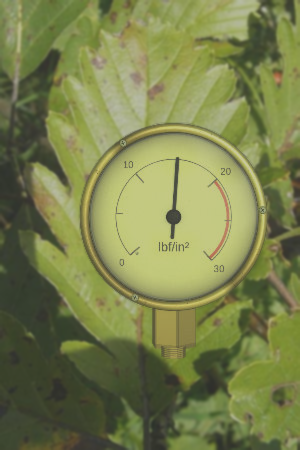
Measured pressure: 15 psi
